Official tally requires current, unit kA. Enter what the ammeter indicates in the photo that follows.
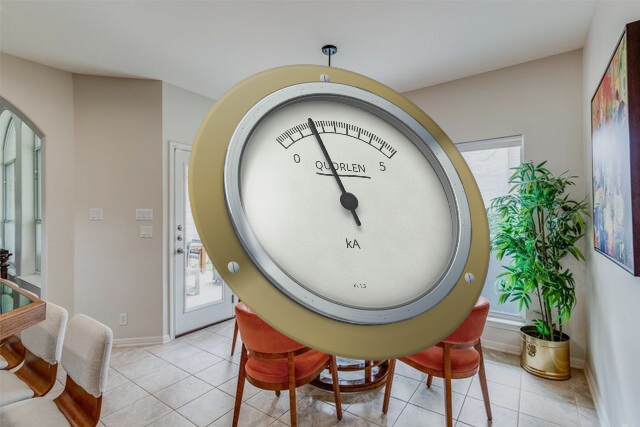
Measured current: 1.5 kA
